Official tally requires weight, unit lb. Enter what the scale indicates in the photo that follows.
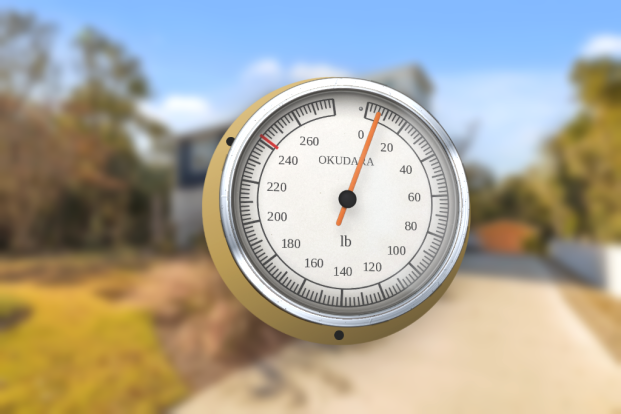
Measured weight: 6 lb
